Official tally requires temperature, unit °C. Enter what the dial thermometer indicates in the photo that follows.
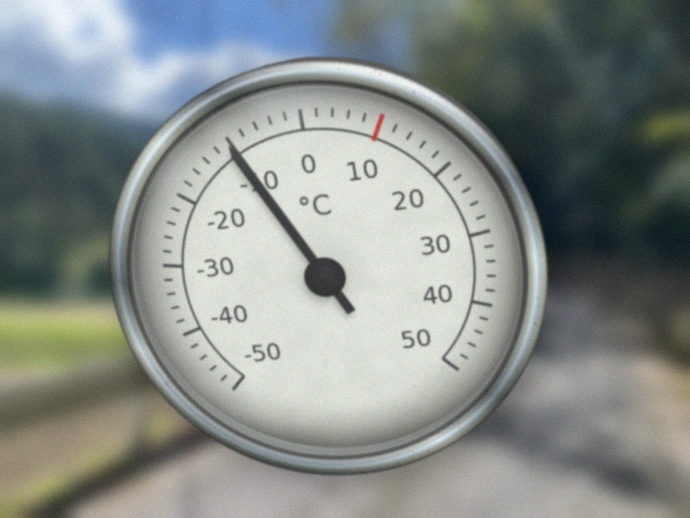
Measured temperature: -10 °C
